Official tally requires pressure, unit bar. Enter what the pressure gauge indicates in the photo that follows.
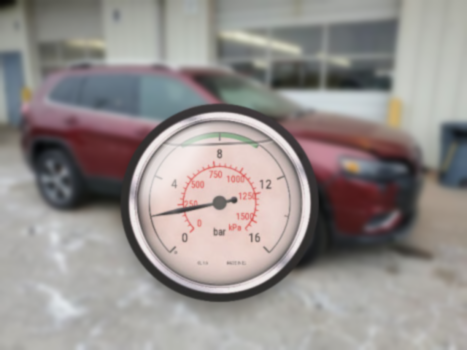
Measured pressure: 2 bar
